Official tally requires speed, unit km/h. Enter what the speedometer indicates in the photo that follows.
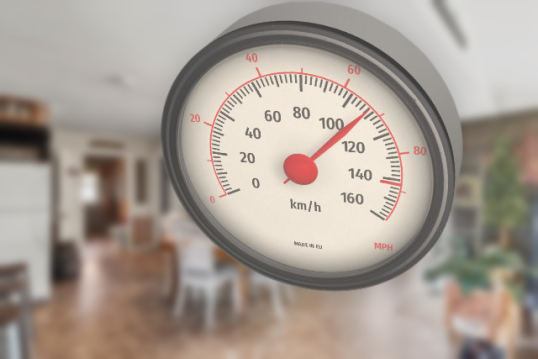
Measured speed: 108 km/h
